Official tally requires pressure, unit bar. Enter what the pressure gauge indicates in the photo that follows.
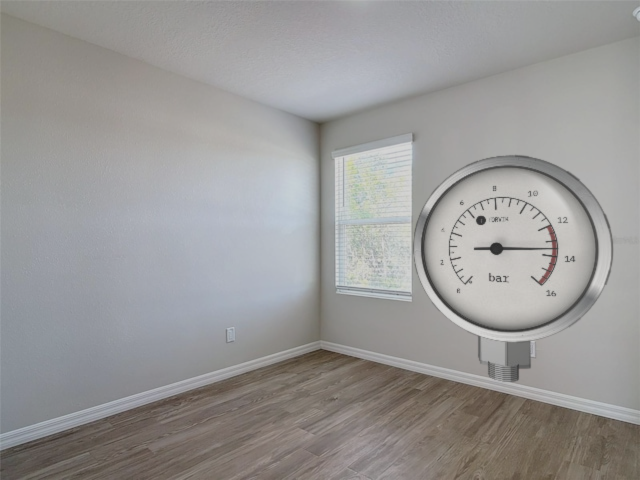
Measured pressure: 13.5 bar
